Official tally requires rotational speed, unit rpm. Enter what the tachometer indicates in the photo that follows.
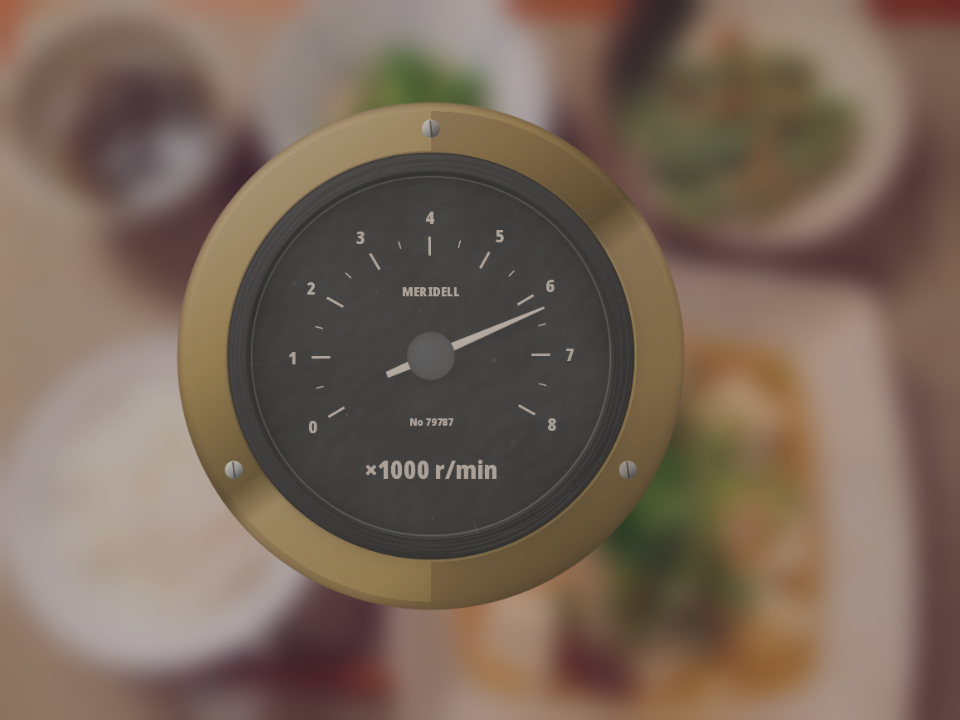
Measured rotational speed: 6250 rpm
